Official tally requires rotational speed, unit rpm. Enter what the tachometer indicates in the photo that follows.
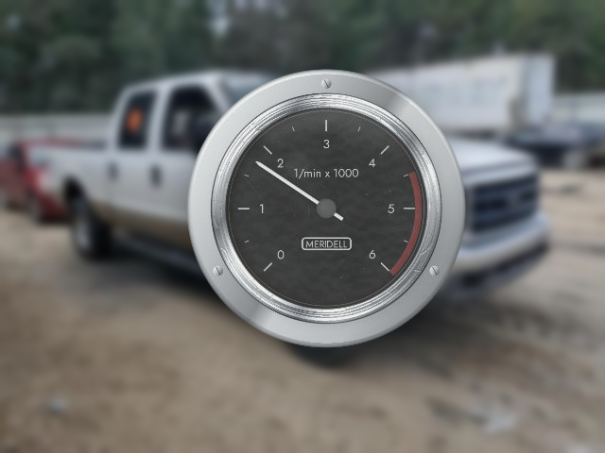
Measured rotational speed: 1750 rpm
